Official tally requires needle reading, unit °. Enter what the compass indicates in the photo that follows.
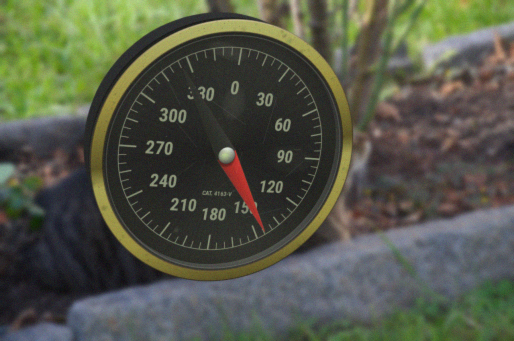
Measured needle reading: 145 °
